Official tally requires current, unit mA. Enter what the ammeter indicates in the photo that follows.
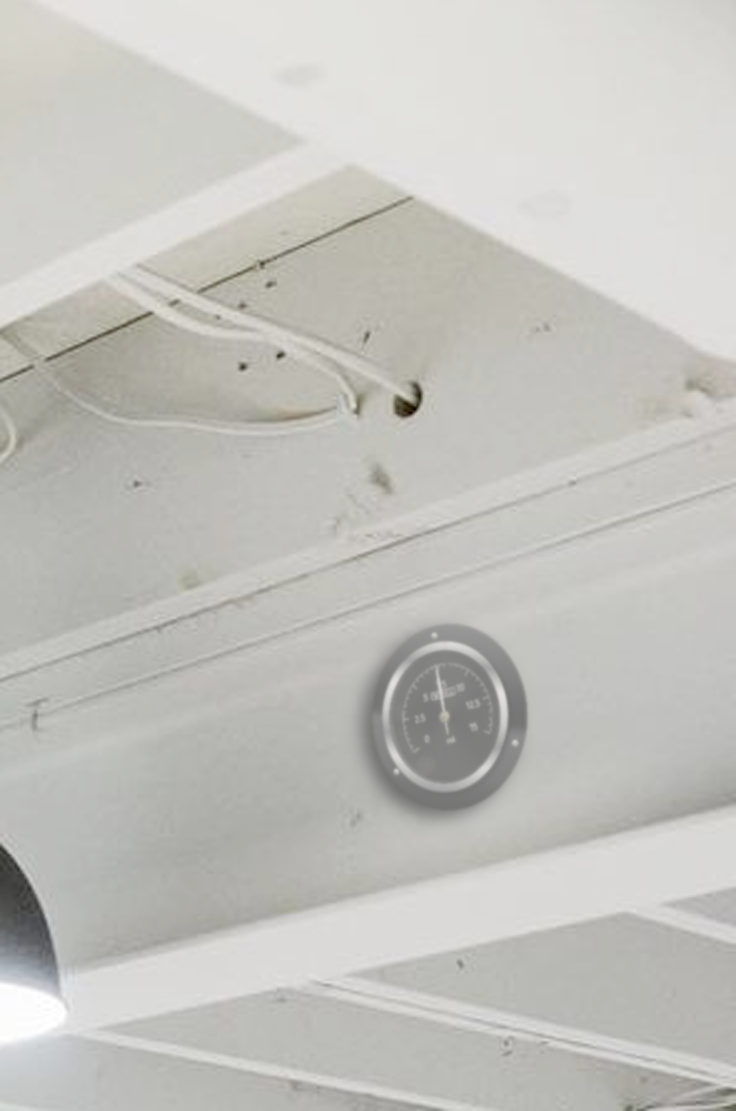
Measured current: 7.5 mA
